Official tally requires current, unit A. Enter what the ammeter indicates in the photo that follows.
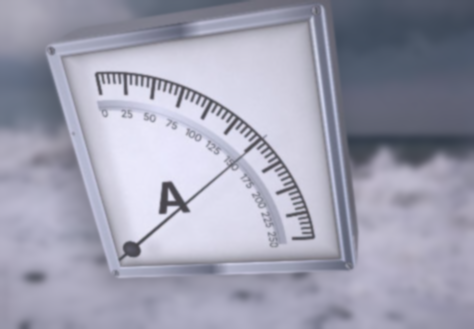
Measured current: 150 A
